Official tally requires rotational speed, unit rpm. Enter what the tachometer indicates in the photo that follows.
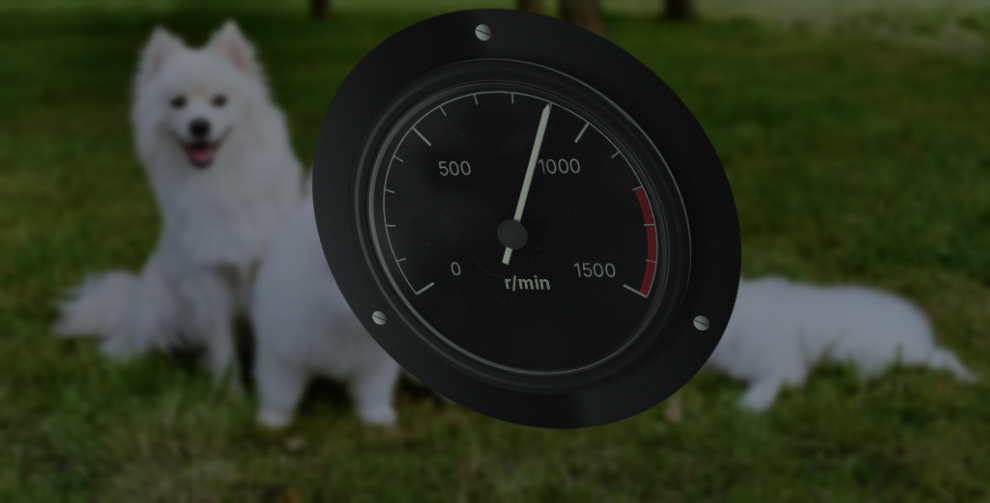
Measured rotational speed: 900 rpm
